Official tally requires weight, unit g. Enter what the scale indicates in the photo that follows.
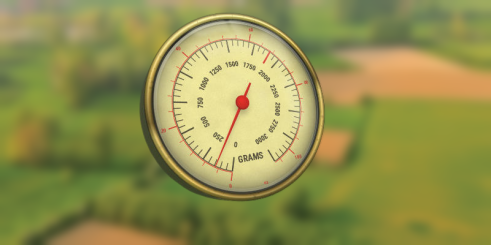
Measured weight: 150 g
